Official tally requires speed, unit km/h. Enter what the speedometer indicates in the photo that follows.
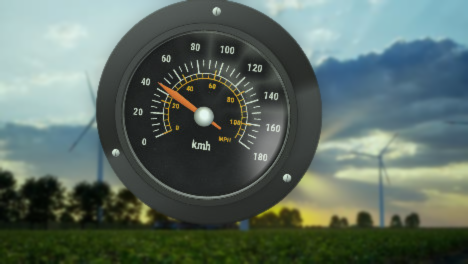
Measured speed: 45 km/h
